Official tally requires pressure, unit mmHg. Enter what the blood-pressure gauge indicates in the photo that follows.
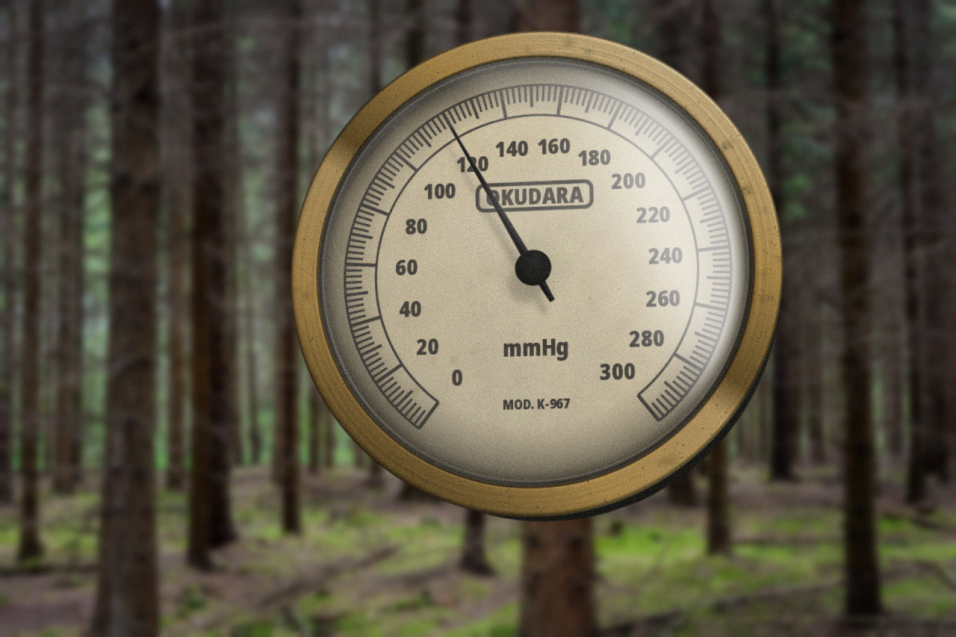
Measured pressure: 120 mmHg
